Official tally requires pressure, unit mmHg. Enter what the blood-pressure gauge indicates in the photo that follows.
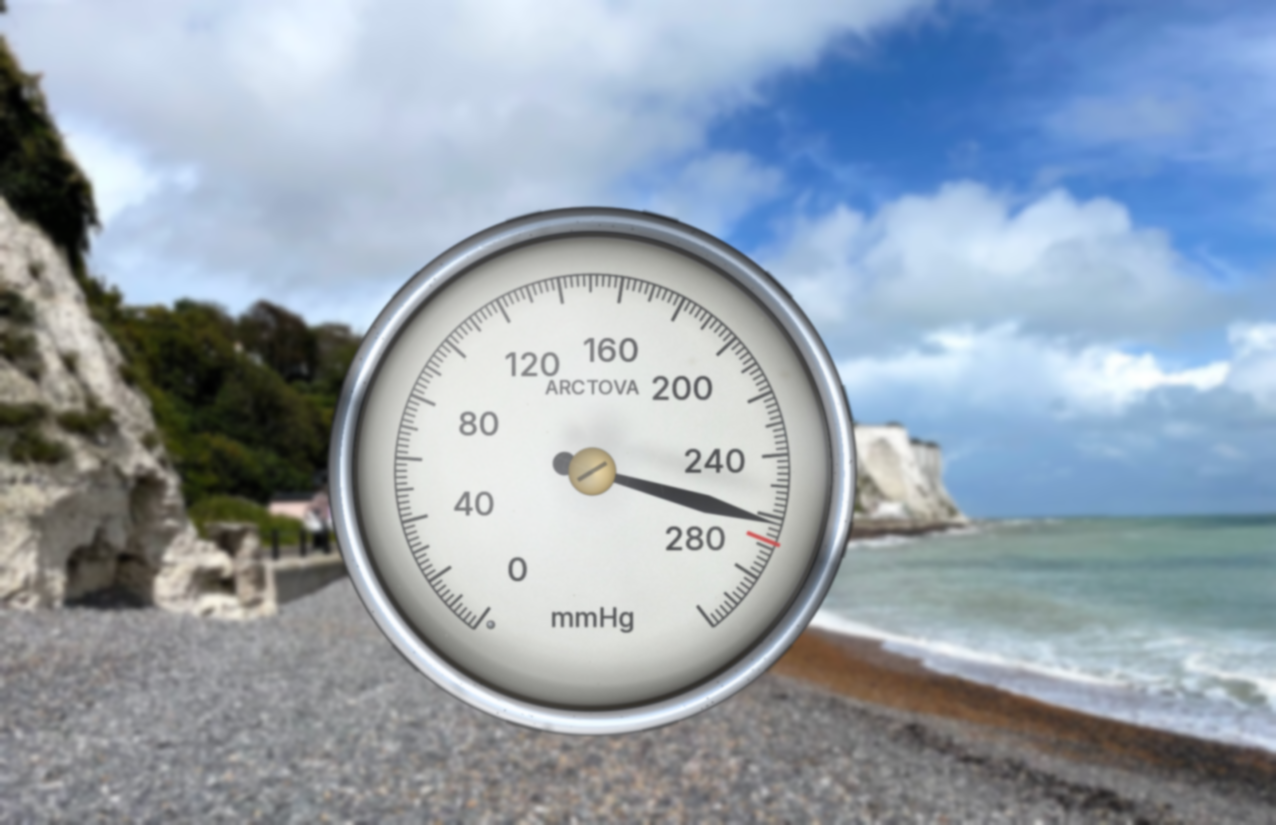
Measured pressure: 262 mmHg
